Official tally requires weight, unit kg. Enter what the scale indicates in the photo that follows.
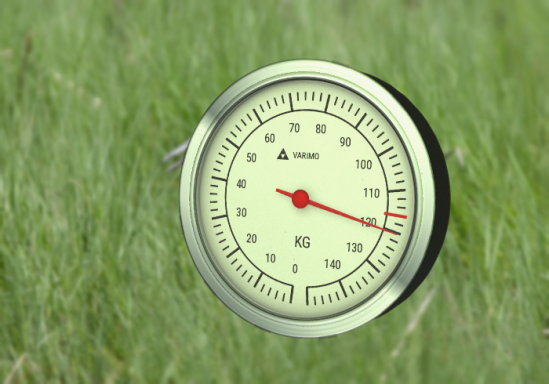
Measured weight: 120 kg
